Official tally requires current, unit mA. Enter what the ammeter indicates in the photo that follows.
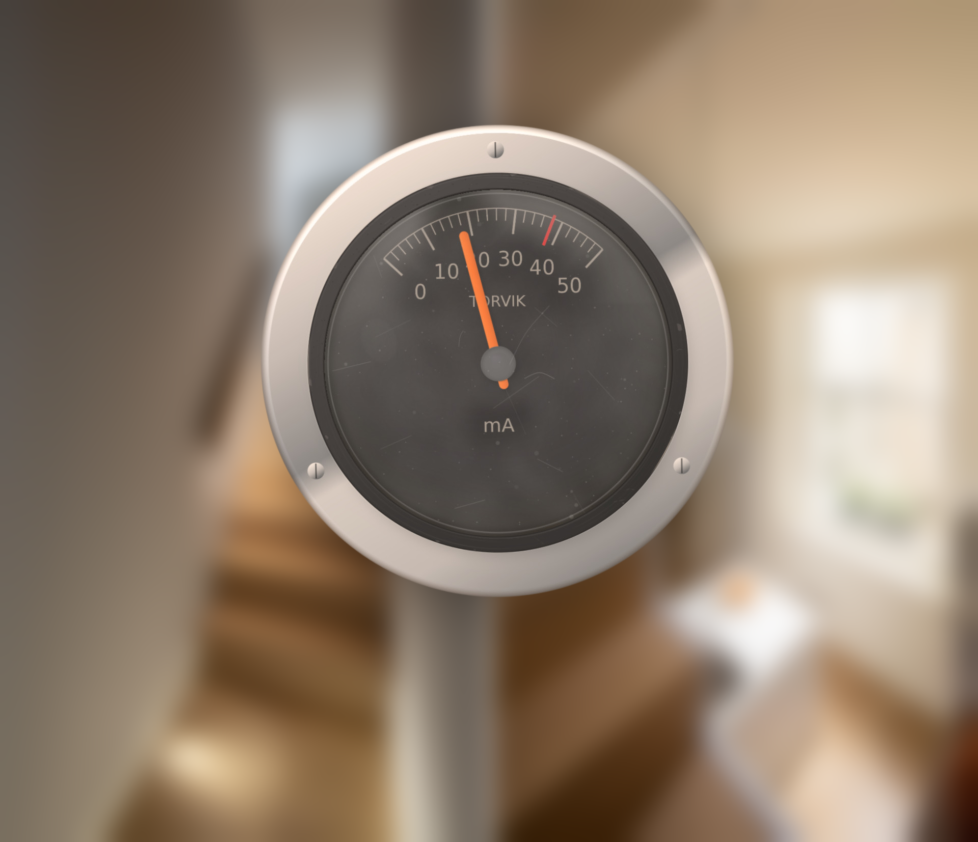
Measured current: 18 mA
